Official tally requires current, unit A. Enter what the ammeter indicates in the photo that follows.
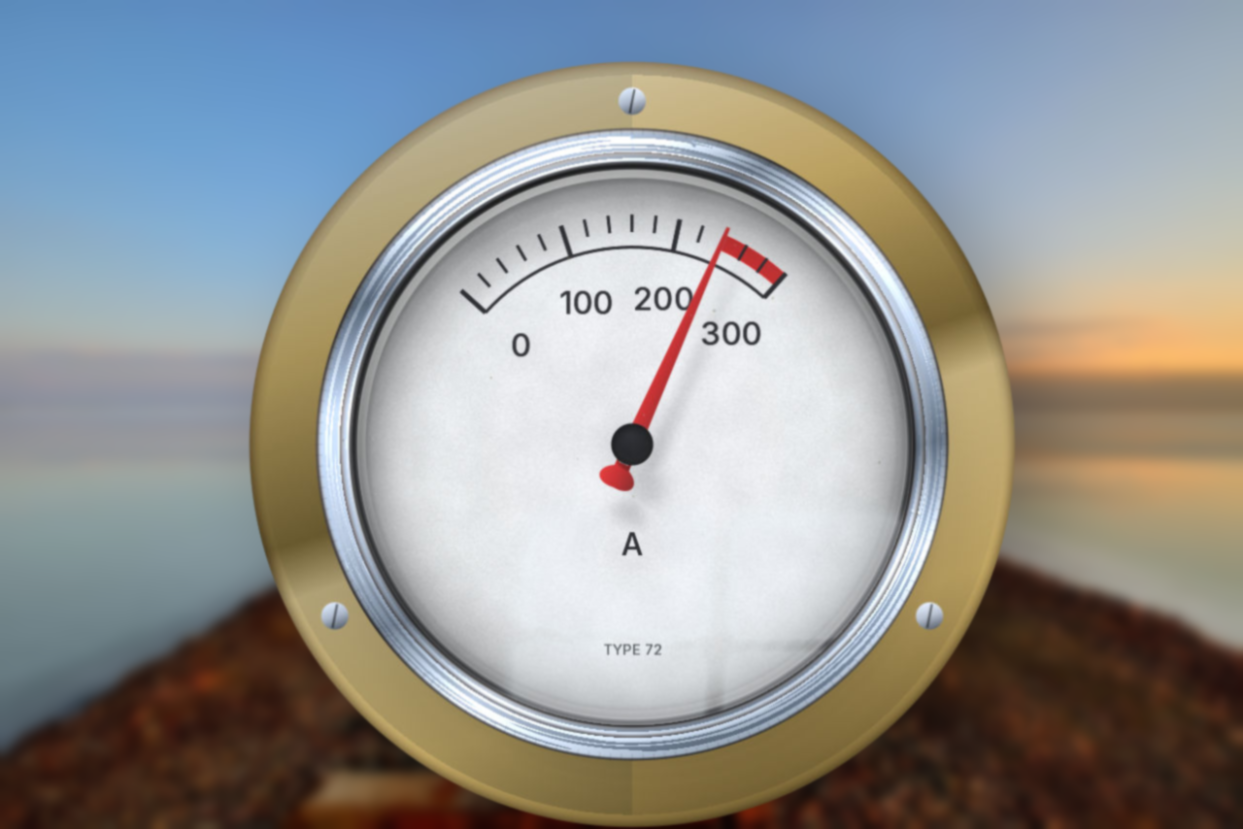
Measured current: 240 A
